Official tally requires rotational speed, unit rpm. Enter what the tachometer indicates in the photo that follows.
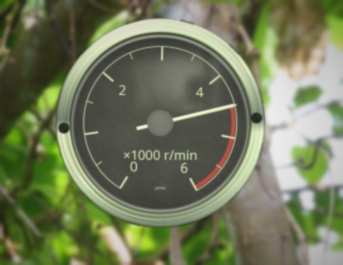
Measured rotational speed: 4500 rpm
